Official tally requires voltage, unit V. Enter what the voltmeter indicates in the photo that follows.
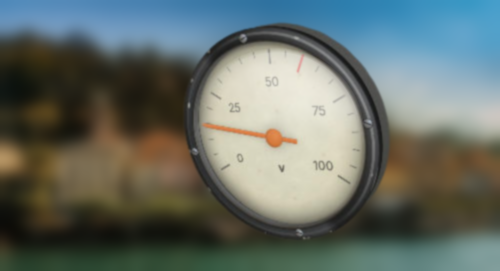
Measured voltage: 15 V
